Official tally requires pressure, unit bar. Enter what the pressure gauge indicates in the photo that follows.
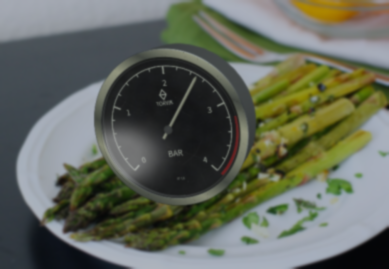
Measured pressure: 2.5 bar
